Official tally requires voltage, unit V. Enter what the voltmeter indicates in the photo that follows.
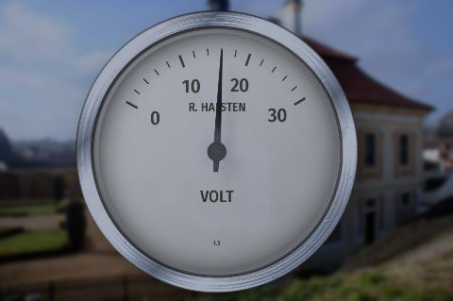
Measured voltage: 16 V
